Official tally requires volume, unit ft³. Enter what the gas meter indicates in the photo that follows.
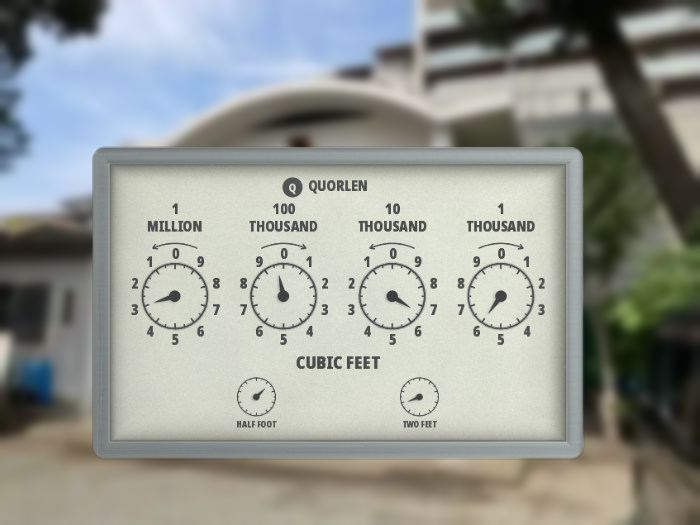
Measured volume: 296600 ft³
